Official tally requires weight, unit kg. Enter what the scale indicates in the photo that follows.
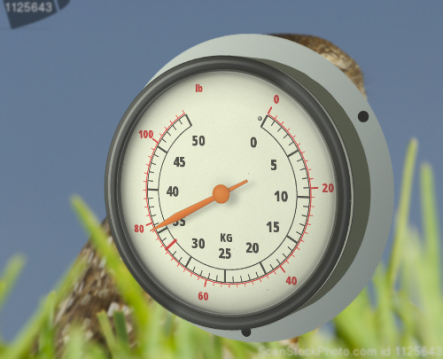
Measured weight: 35.5 kg
